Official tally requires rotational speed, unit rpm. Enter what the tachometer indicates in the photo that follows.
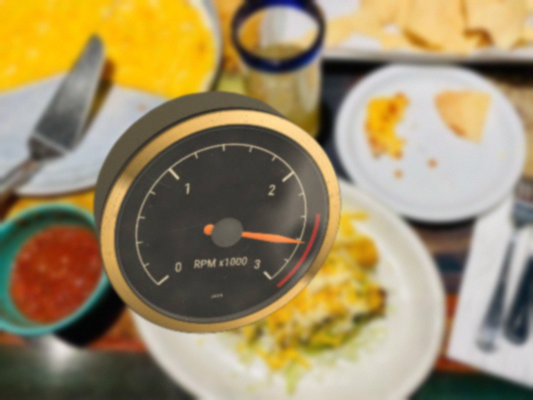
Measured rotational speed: 2600 rpm
